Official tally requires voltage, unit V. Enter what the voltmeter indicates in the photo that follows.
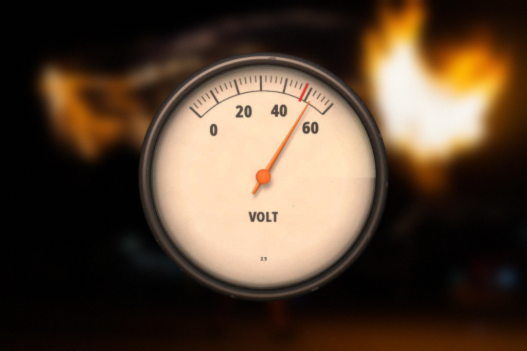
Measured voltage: 52 V
